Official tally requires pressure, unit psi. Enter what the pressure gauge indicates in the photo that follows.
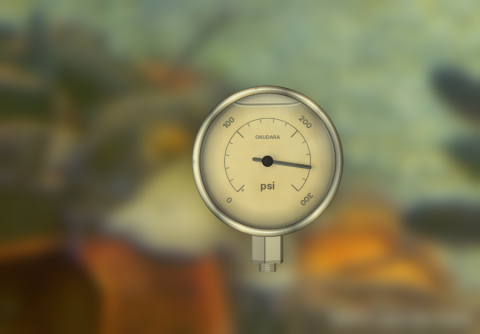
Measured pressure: 260 psi
